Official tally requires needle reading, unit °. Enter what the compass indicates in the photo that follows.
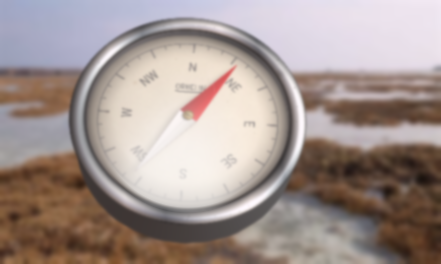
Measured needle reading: 35 °
